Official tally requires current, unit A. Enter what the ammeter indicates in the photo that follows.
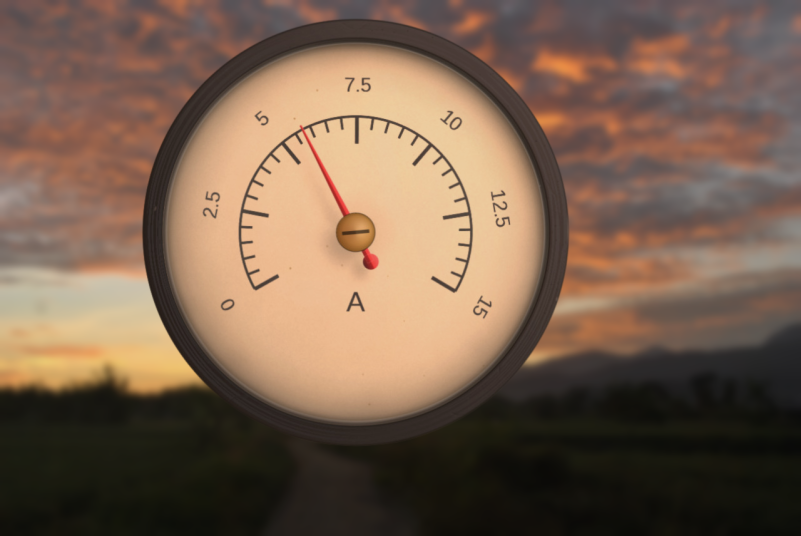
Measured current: 5.75 A
